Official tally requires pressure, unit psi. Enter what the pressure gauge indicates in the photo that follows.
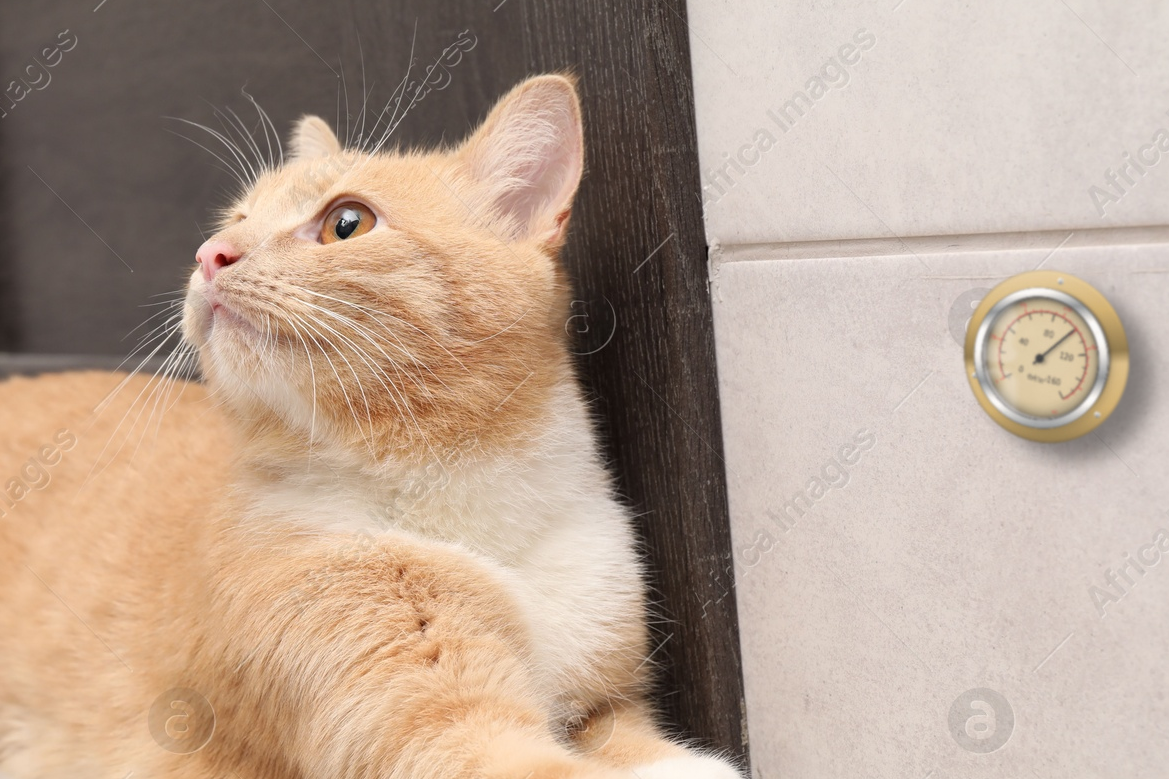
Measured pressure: 100 psi
